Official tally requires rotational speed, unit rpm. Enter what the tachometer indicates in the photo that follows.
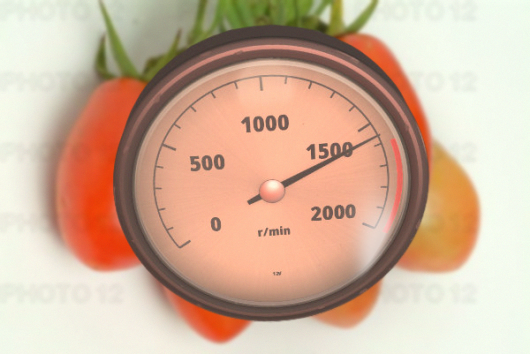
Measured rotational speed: 1550 rpm
